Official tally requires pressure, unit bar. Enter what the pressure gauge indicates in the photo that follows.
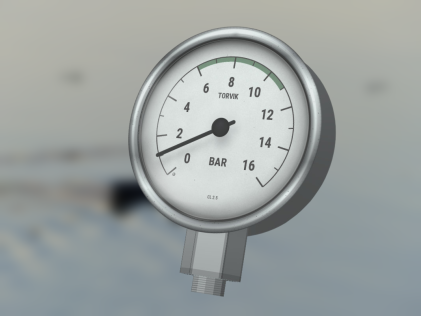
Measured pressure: 1 bar
